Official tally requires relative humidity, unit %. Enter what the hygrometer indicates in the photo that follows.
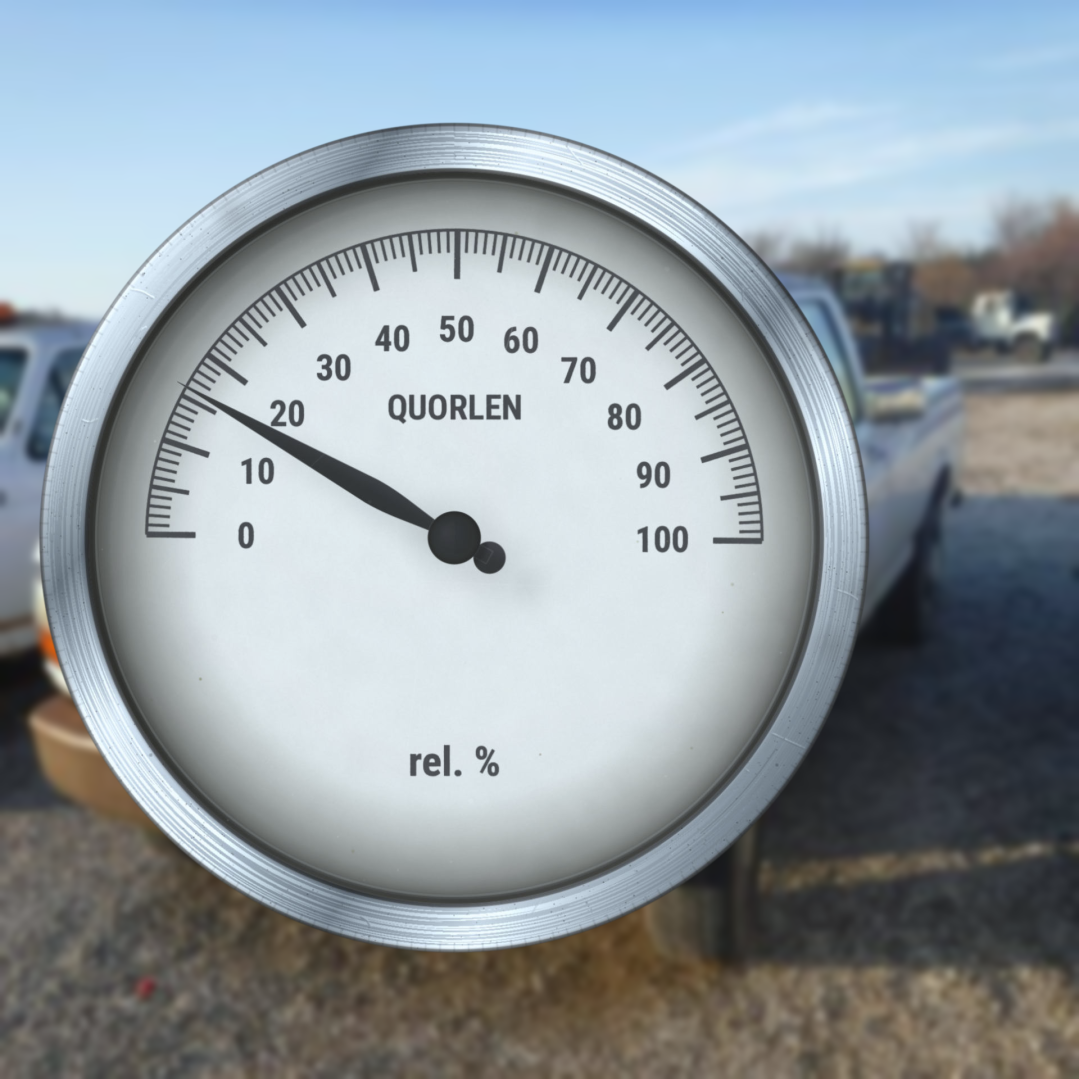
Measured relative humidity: 16 %
